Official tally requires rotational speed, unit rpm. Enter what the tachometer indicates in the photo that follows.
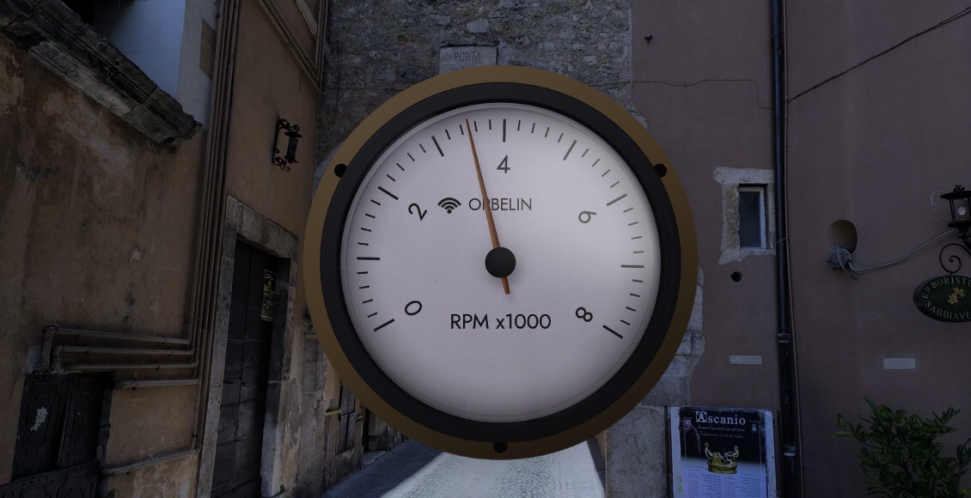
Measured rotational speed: 3500 rpm
